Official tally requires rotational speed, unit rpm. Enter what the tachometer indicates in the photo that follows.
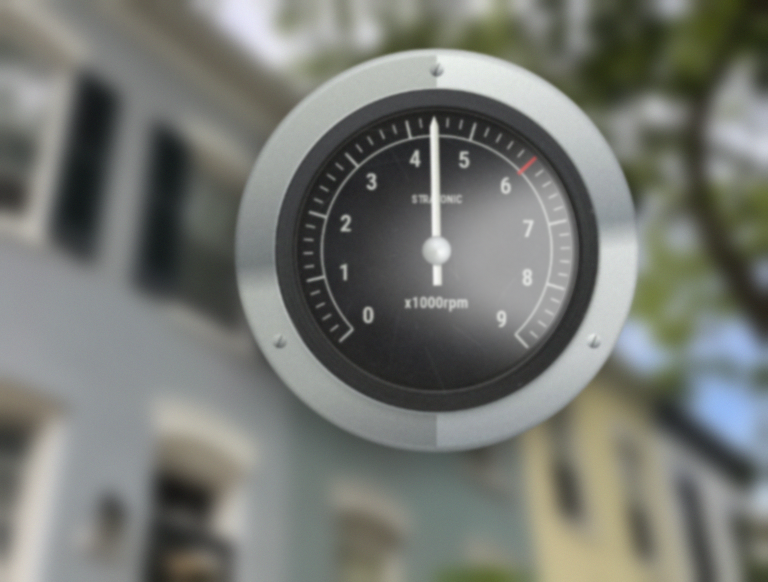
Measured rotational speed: 4400 rpm
